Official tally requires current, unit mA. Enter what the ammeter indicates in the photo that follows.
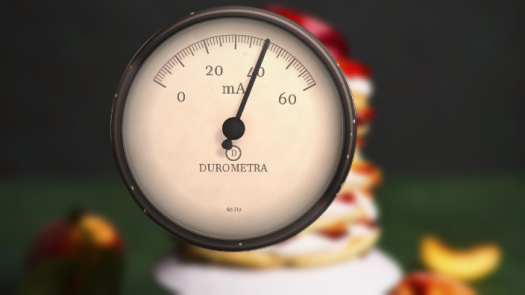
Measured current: 40 mA
